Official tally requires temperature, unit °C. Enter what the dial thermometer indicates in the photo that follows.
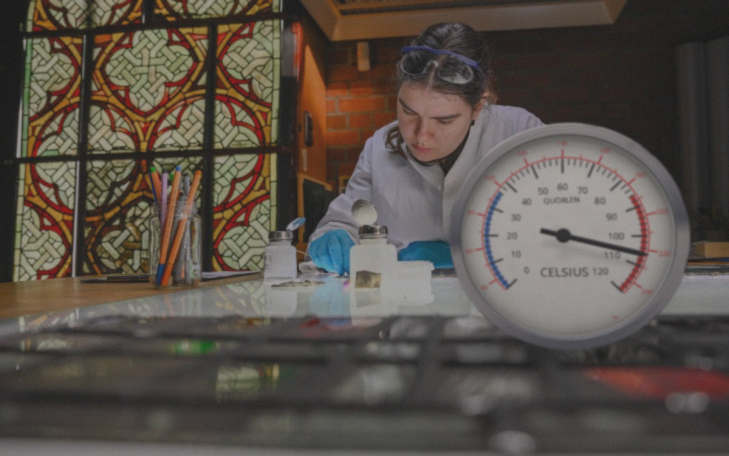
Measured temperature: 106 °C
